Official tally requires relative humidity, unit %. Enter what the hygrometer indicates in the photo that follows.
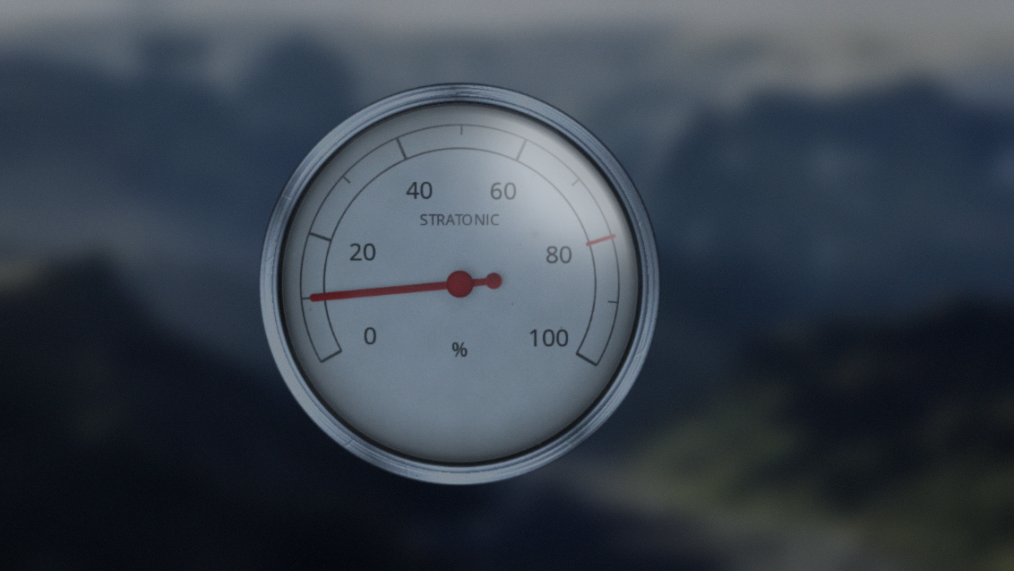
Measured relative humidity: 10 %
